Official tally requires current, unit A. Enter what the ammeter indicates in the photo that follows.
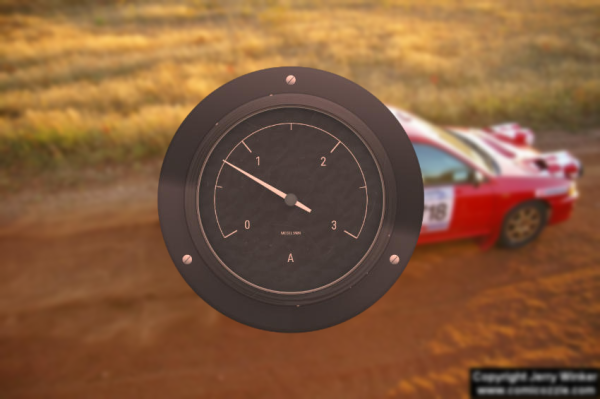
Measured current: 0.75 A
